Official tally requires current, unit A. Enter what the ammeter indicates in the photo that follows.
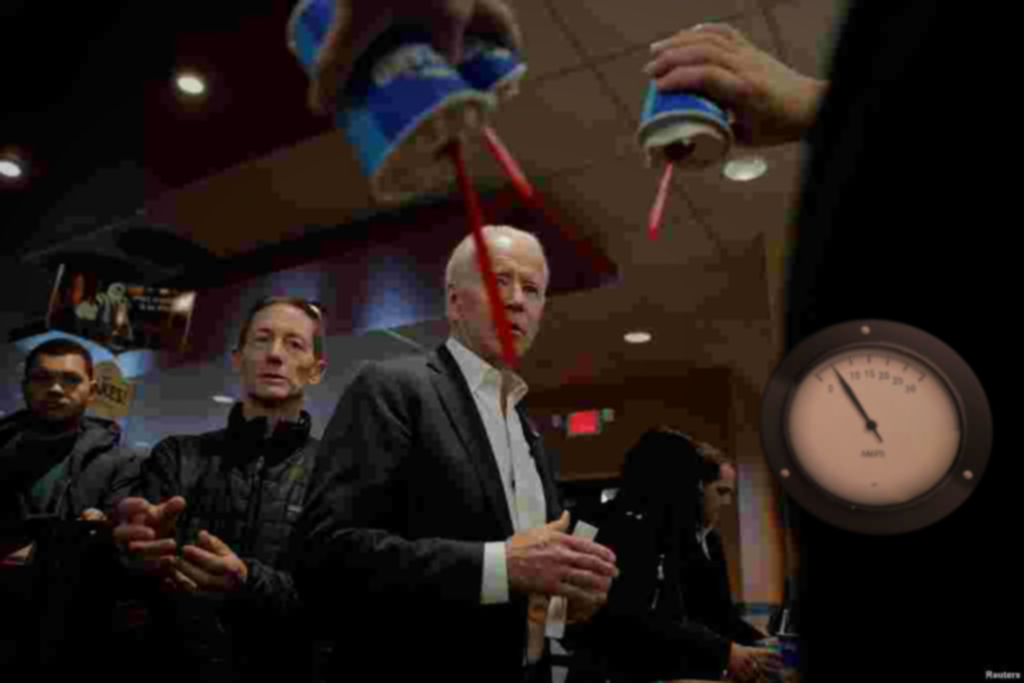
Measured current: 5 A
